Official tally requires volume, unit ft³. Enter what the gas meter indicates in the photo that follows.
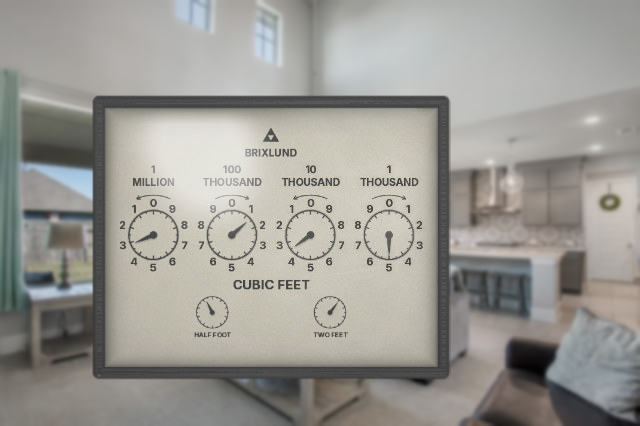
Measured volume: 313500 ft³
